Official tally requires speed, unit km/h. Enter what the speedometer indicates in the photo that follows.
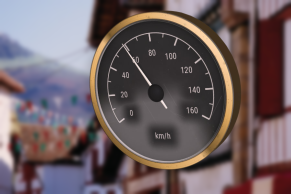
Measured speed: 60 km/h
